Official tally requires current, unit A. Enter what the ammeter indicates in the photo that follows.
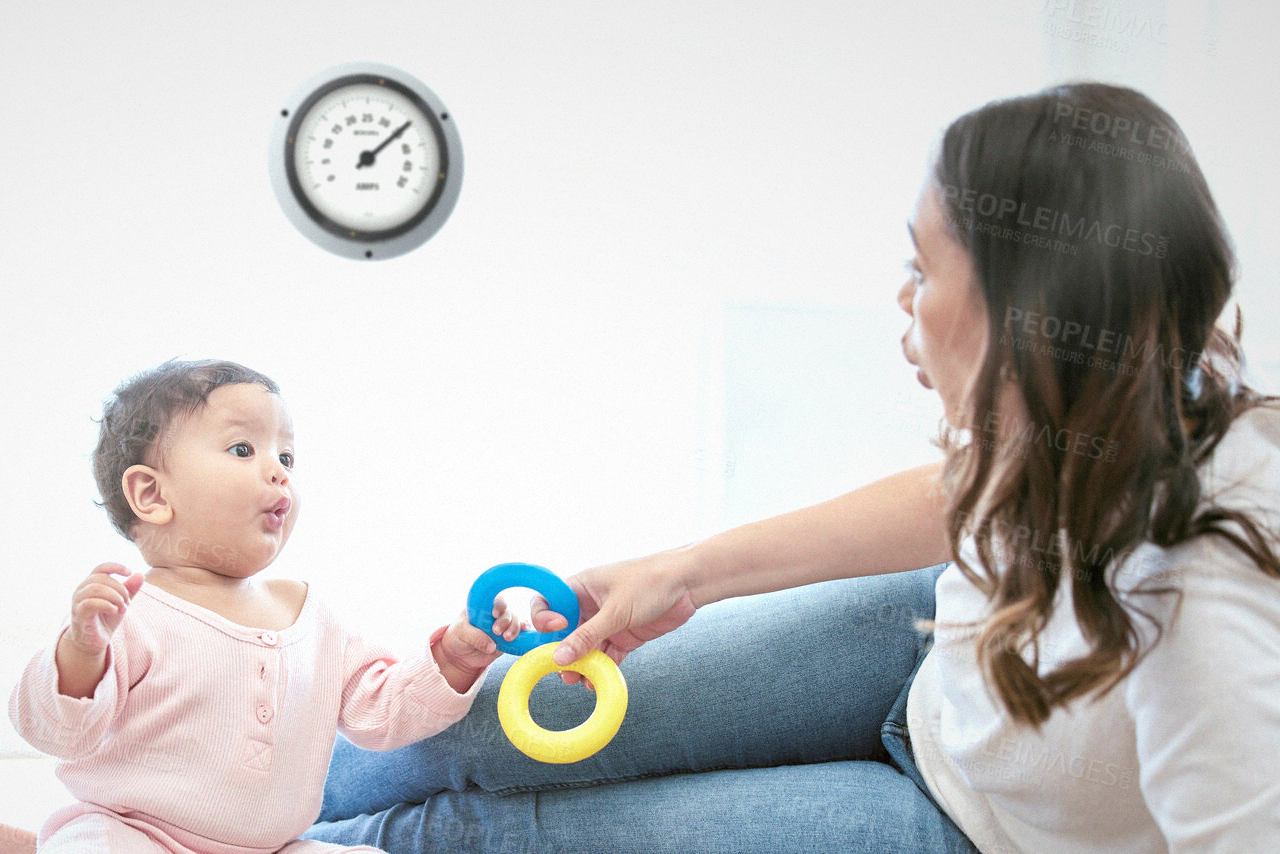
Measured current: 35 A
